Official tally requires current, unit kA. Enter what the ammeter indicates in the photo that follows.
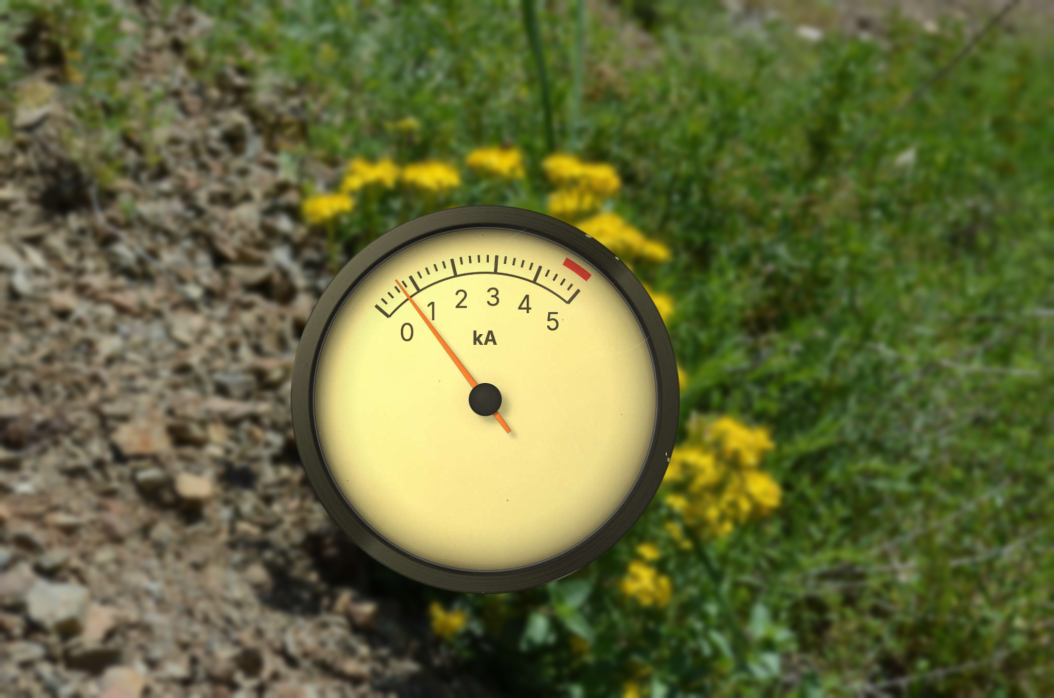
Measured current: 0.7 kA
